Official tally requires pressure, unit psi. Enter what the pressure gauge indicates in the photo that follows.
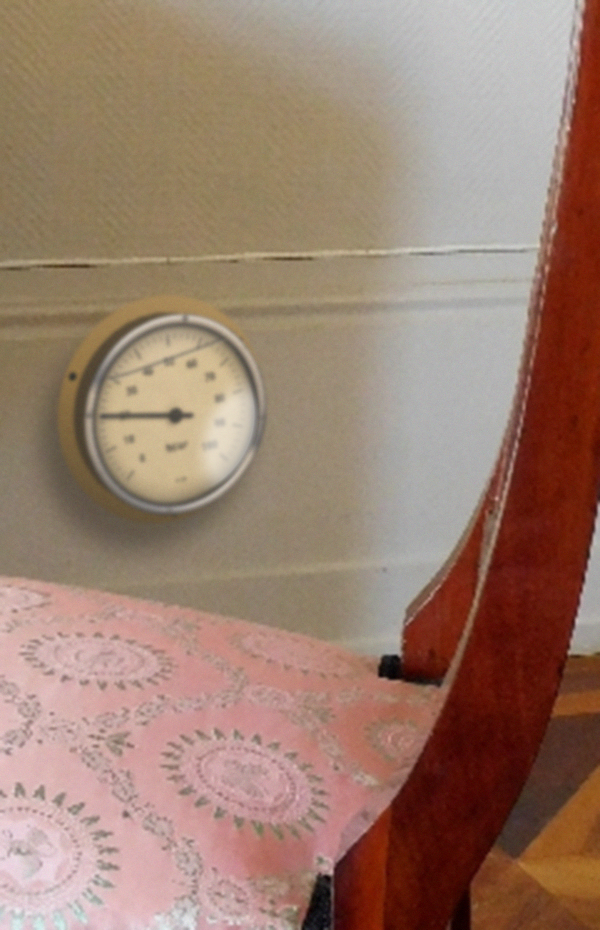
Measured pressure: 20 psi
